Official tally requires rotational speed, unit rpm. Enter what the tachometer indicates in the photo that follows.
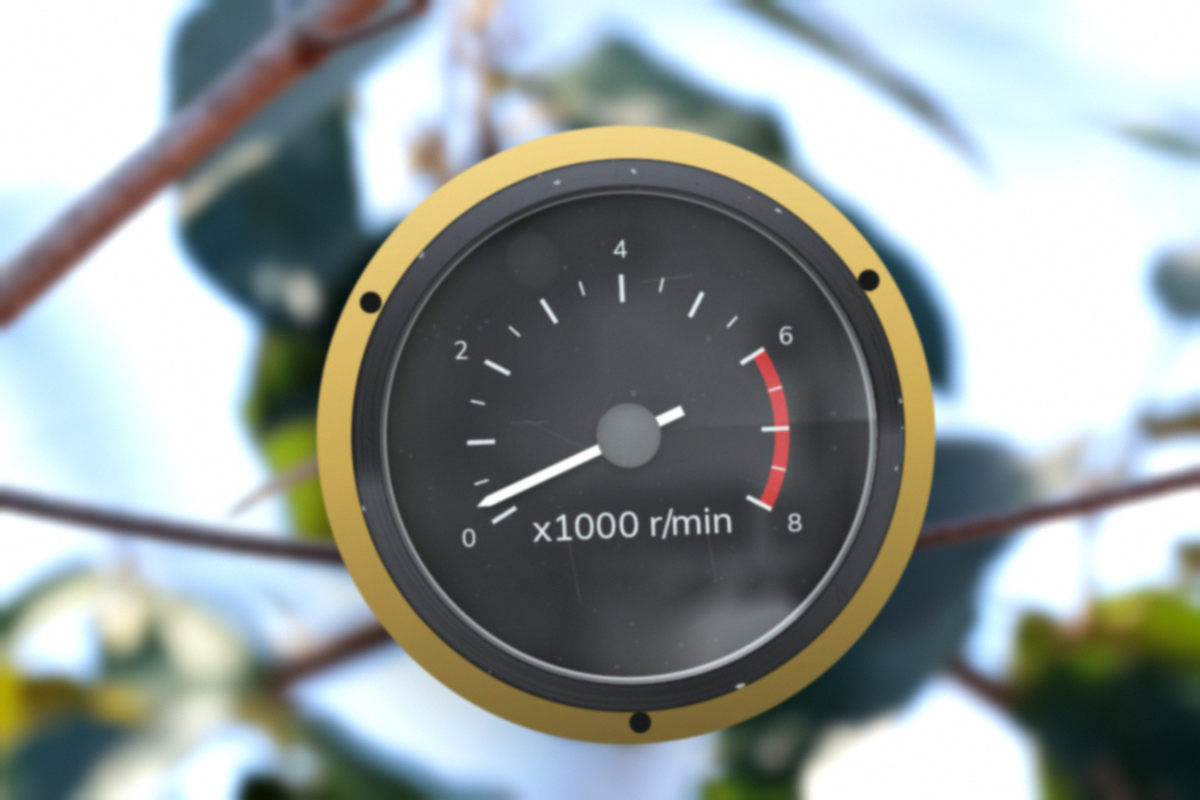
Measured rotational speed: 250 rpm
